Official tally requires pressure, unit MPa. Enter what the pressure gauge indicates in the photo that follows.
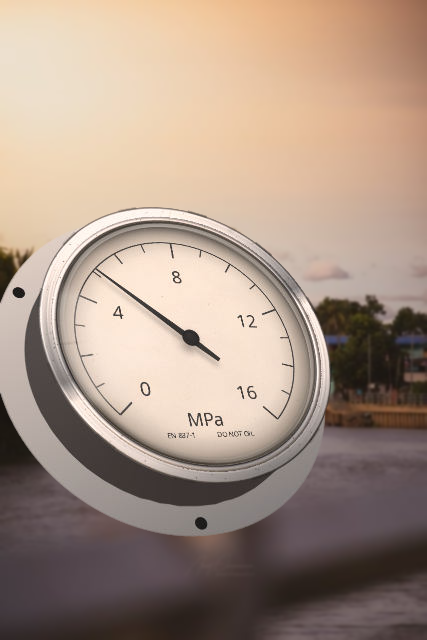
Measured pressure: 5 MPa
